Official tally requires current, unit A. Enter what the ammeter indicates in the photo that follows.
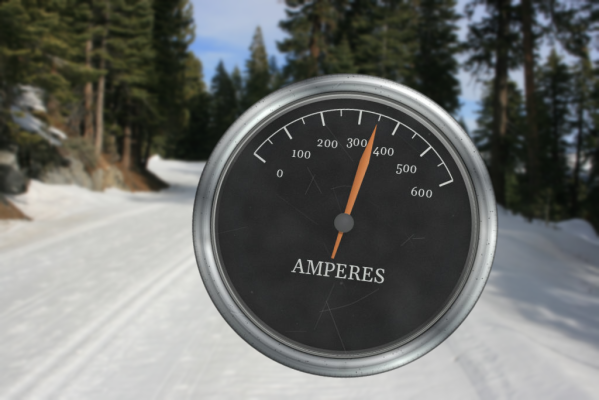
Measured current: 350 A
